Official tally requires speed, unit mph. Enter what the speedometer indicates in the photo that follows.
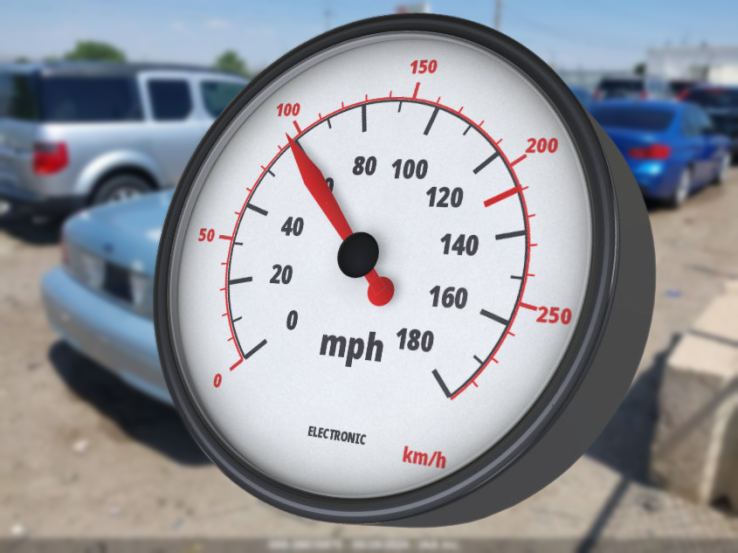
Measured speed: 60 mph
